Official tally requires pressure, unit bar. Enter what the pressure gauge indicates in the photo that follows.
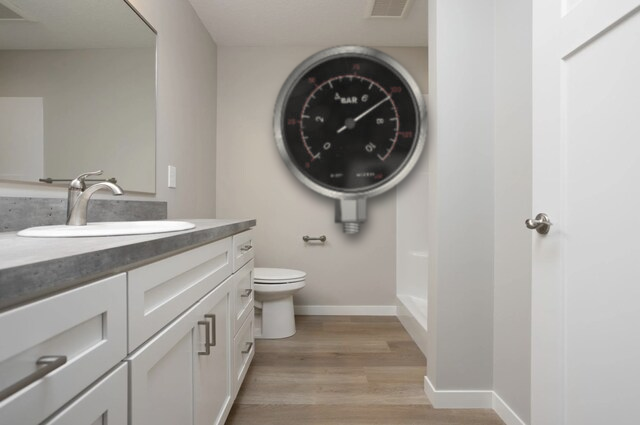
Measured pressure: 7 bar
